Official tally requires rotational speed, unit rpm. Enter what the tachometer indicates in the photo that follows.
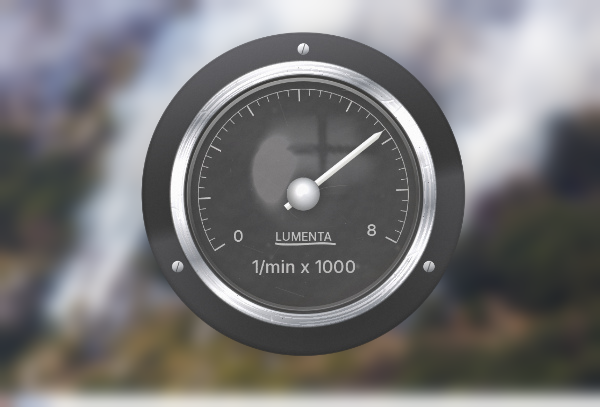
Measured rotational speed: 5800 rpm
